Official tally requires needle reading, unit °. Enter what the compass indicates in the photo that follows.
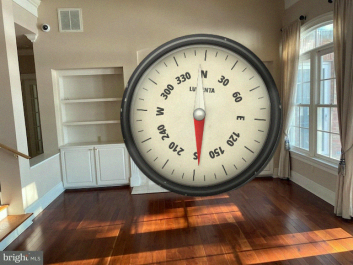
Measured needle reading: 175 °
